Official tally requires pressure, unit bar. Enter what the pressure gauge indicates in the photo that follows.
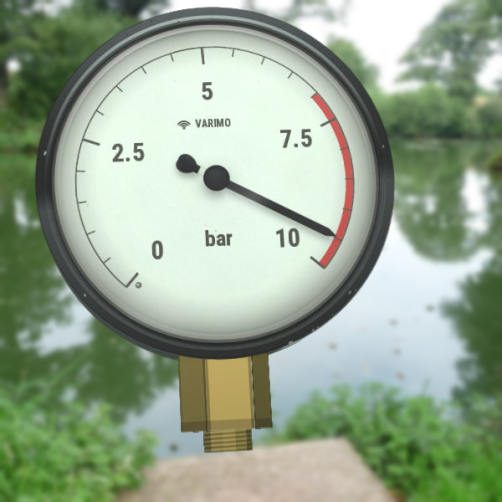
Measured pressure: 9.5 bar
